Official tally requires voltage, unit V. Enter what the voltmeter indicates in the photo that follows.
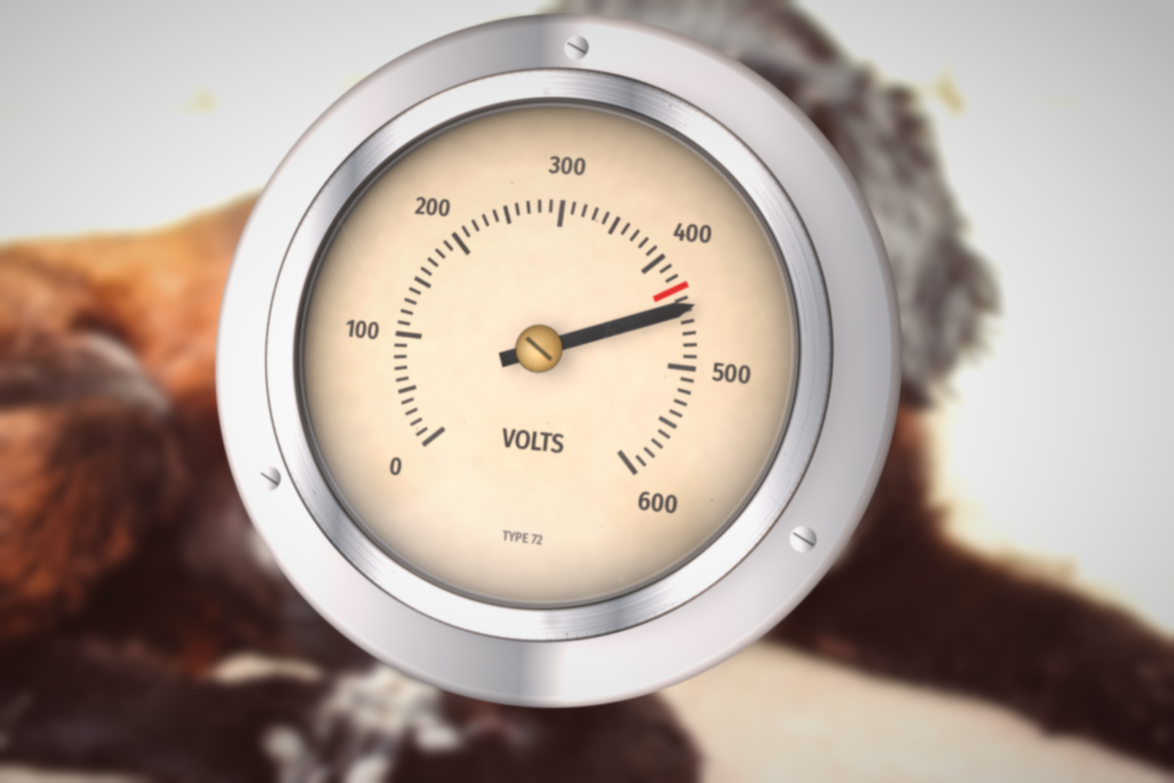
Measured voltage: 450 V
